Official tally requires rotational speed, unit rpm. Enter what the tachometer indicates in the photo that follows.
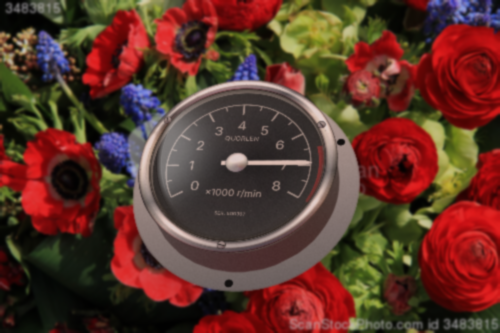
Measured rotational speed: 7000 rpm
